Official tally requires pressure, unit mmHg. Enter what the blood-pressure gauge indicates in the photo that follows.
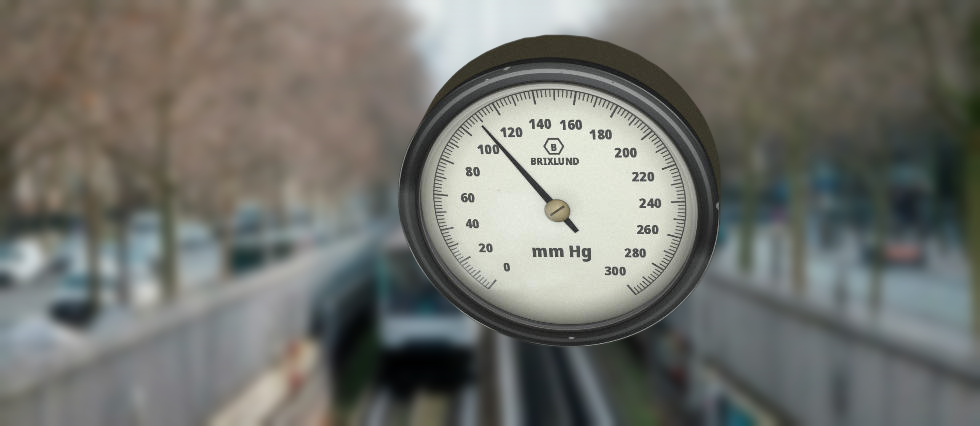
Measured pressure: 110 mmHg
